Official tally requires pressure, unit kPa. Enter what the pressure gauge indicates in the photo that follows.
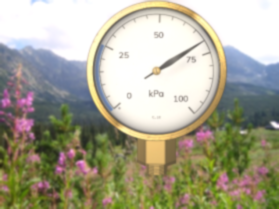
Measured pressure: 70 kPa
